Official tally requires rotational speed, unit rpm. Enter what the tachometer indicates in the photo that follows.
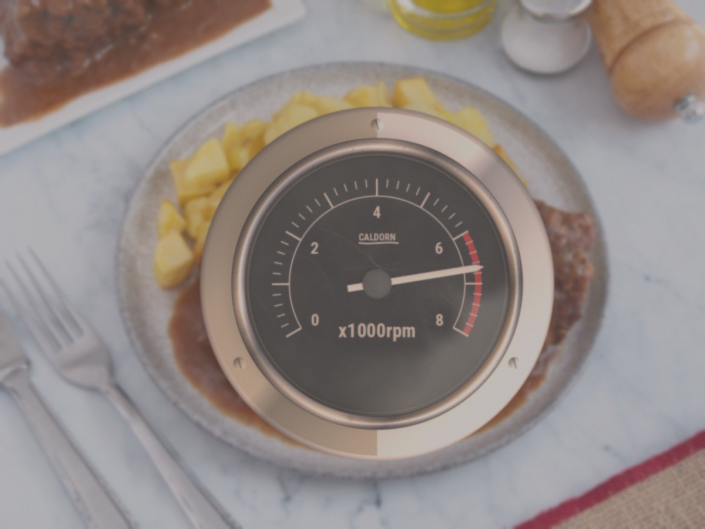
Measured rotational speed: 6700 rpm
